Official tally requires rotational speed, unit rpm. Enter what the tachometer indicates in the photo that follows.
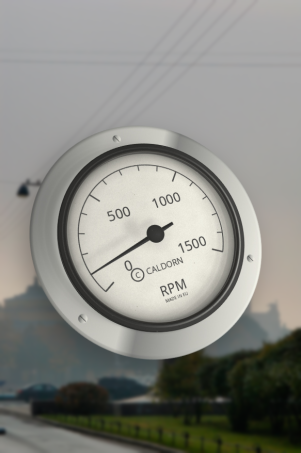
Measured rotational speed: 100 rpm
